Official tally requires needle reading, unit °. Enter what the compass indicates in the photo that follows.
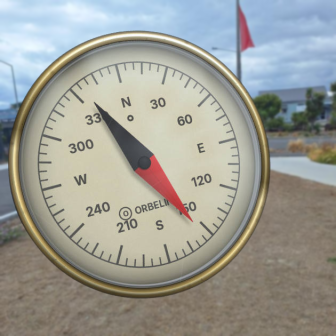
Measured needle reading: 155 °
